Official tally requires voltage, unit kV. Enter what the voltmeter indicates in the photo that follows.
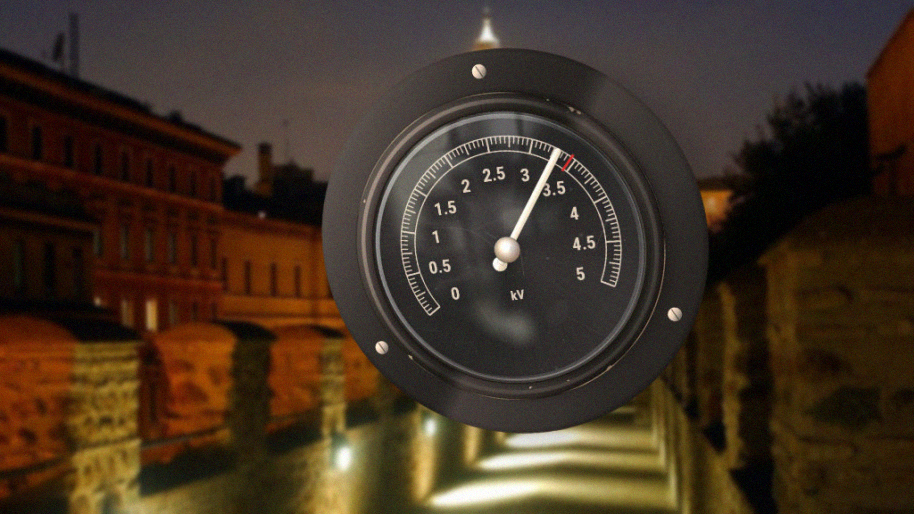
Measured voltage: 3.3 kV
